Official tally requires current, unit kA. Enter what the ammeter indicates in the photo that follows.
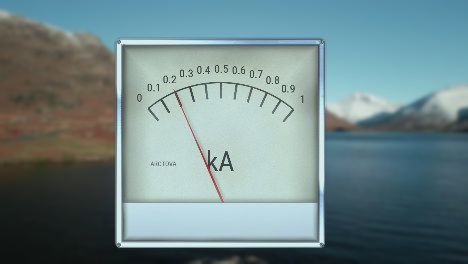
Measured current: 0.2 kA
